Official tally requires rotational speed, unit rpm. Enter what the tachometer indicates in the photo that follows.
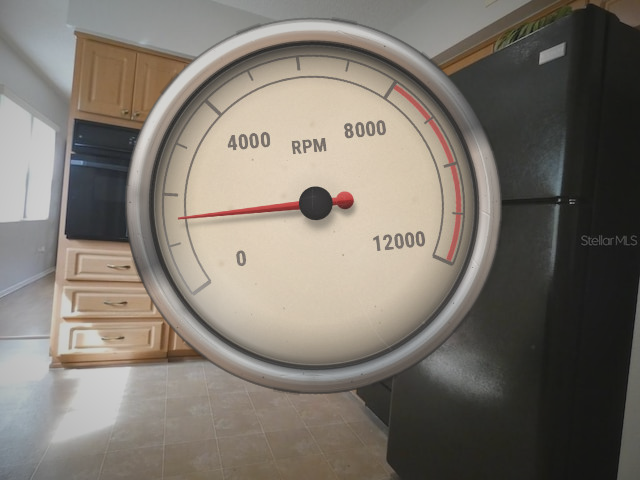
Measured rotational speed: 1500 rpm
